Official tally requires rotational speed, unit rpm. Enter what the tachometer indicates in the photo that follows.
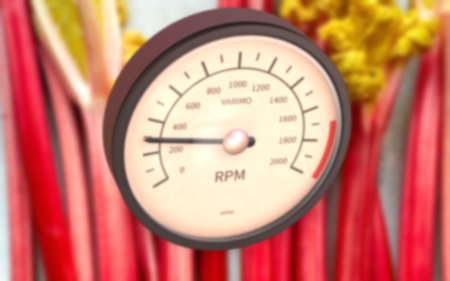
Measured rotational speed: 300 rpm
